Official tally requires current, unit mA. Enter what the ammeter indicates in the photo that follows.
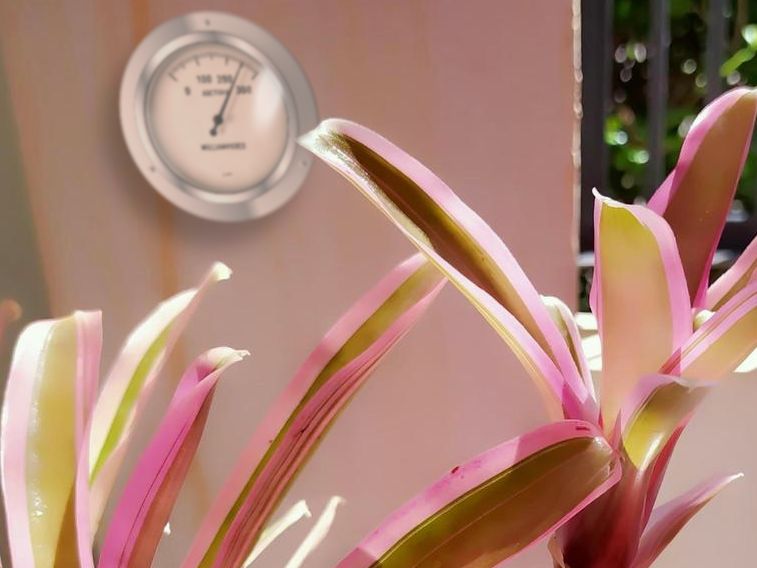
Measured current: 250 mA
